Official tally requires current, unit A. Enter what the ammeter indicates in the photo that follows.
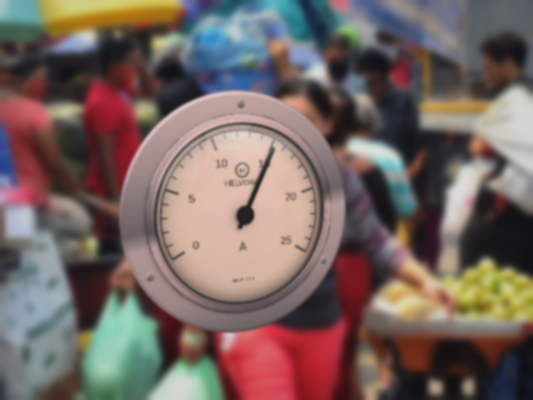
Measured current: 15 A
